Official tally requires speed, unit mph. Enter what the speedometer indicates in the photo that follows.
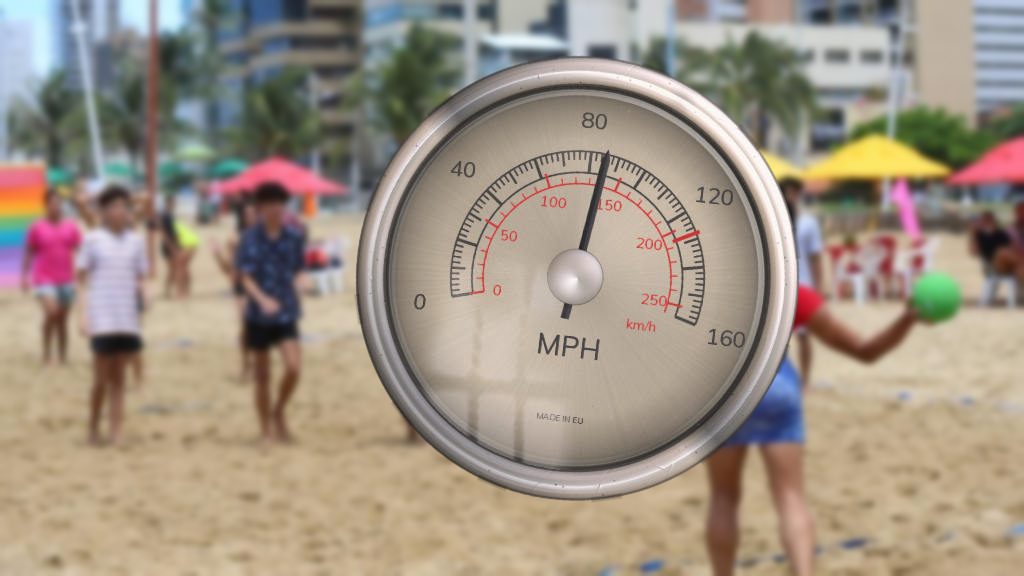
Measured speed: 86 mph
